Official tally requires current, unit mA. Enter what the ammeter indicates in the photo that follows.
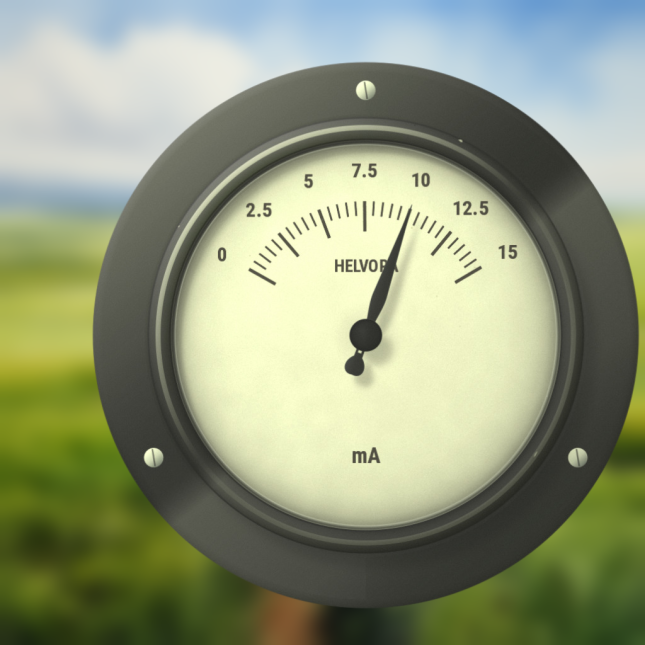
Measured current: 10 mA
